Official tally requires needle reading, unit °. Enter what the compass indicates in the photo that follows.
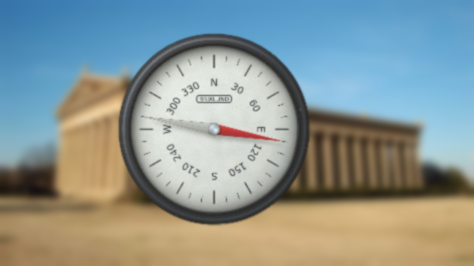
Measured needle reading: 100 °
